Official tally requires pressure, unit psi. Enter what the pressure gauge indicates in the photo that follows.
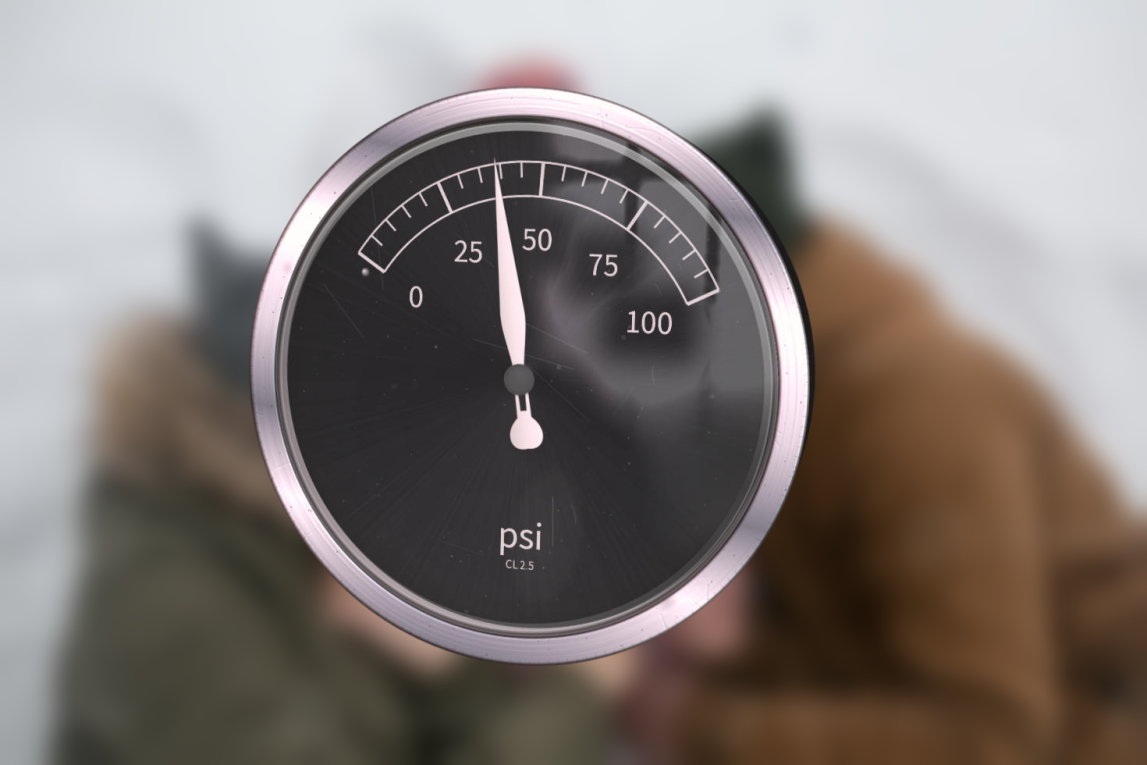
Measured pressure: 40 psi
